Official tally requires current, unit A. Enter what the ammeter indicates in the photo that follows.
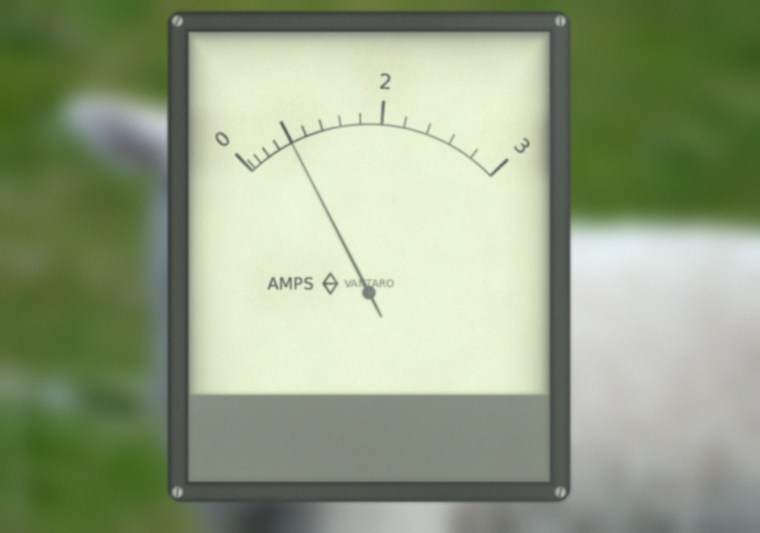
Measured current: 1 A
